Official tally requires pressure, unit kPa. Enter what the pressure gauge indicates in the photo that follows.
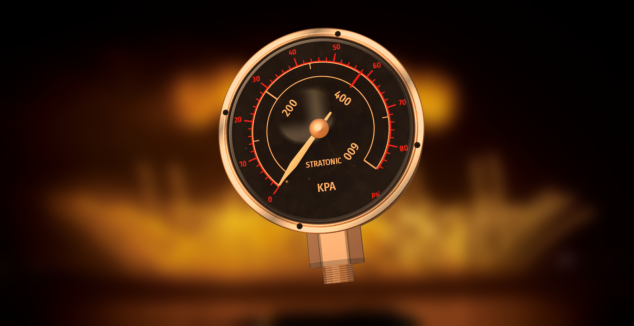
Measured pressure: 0 kPa
